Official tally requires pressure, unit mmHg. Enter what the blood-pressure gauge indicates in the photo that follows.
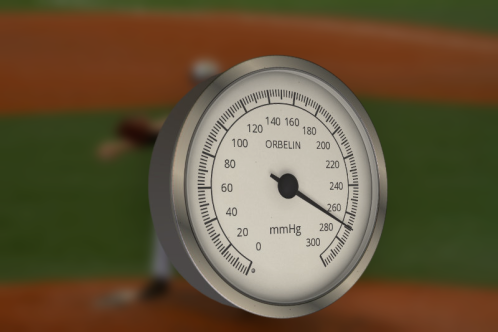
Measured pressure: 270 mmHg
